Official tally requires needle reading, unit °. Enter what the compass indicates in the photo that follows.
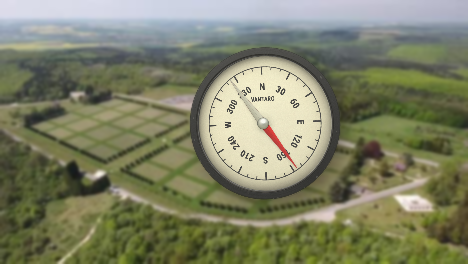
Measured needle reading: 145 °
